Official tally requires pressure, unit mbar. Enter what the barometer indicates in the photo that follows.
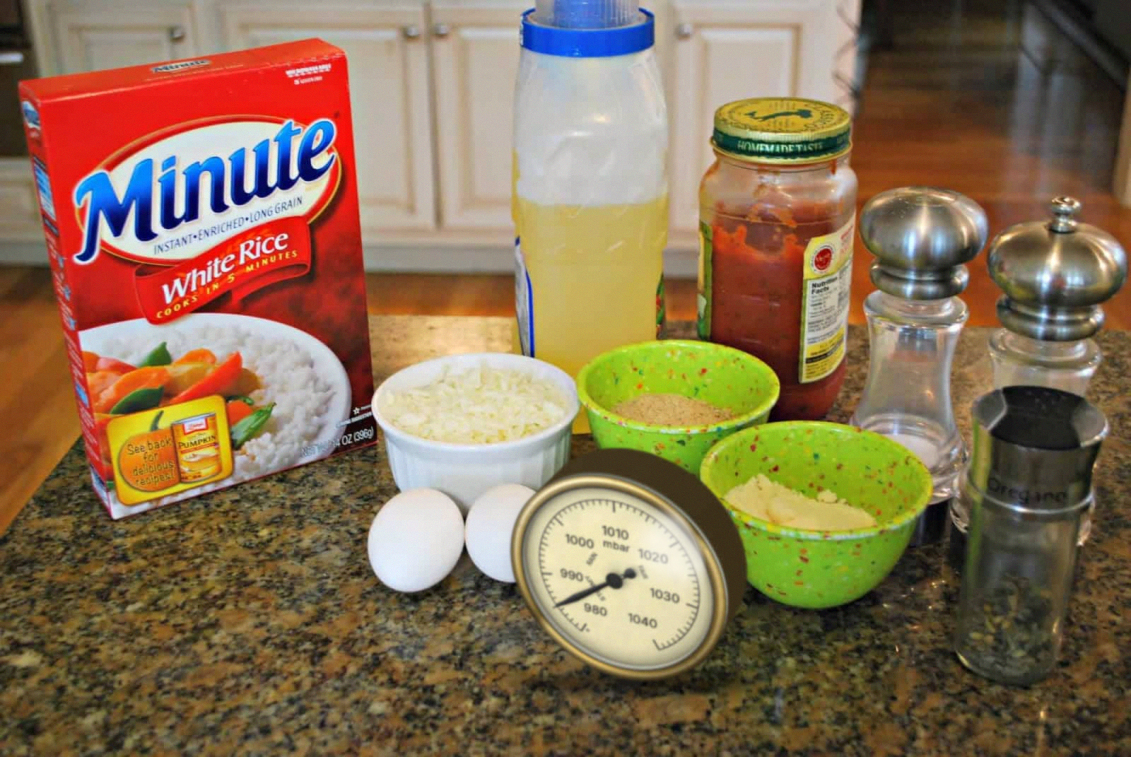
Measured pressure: 985 mbar
